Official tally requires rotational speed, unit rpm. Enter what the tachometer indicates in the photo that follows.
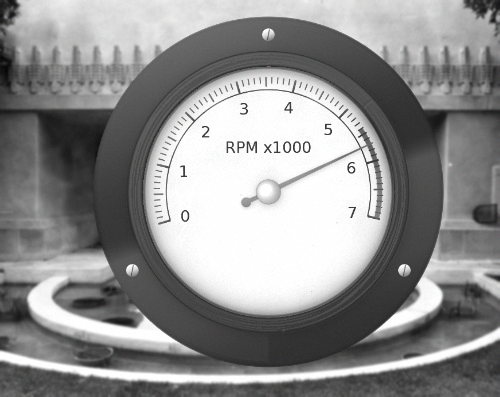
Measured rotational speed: 5700 rpm
